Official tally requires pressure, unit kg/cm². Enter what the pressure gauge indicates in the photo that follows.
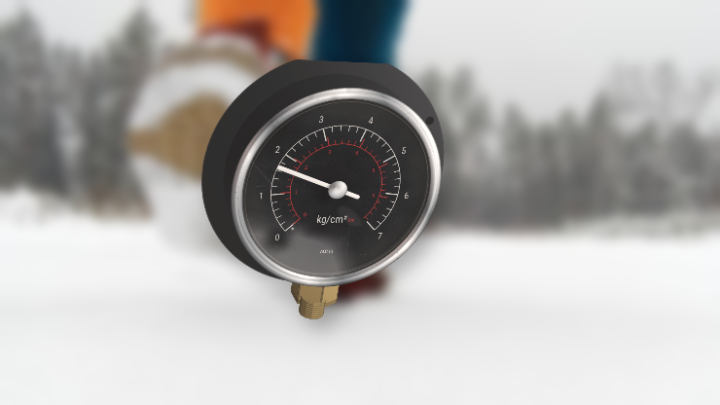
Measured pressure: 1.7 kg/cm²
